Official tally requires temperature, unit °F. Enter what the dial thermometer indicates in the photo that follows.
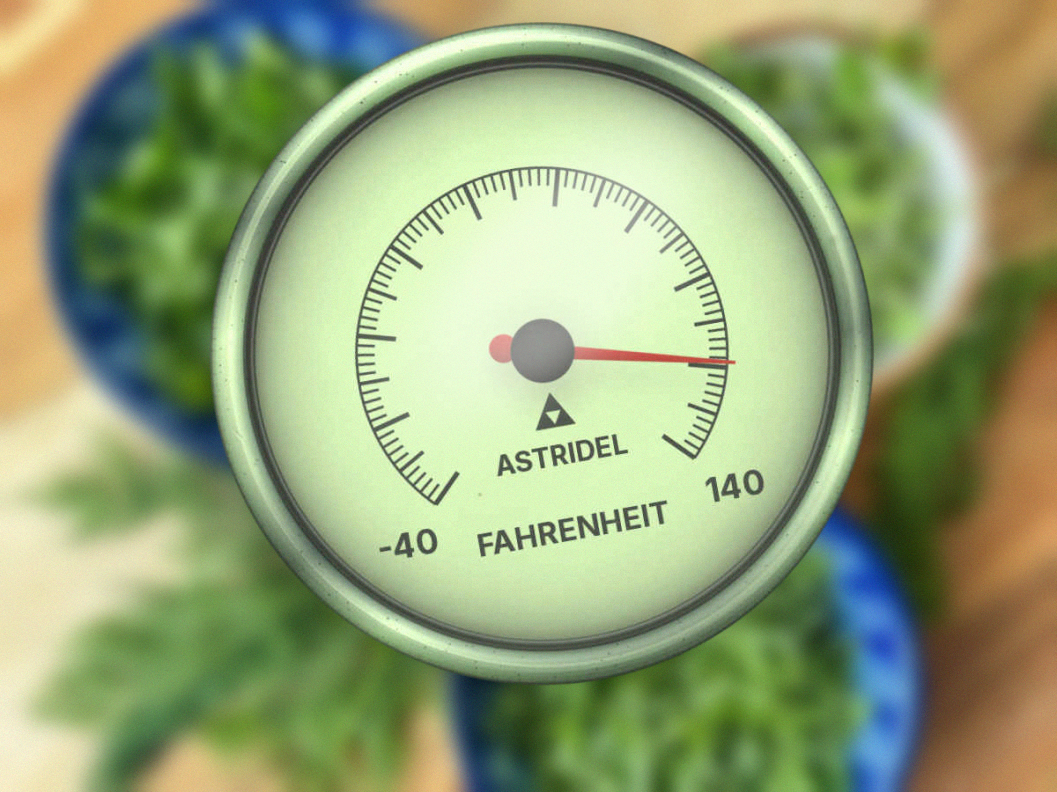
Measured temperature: 119 °F
